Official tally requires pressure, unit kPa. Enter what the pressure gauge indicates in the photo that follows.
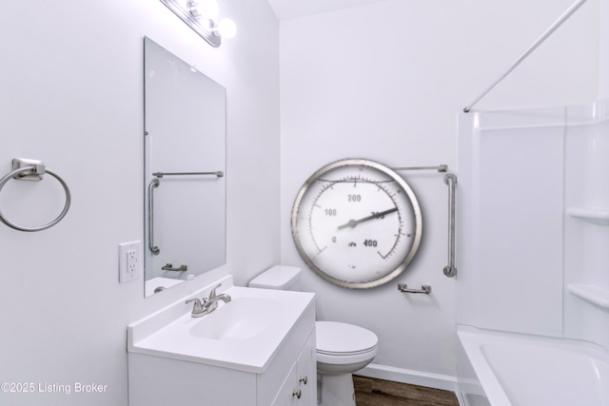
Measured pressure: 300 kPa
